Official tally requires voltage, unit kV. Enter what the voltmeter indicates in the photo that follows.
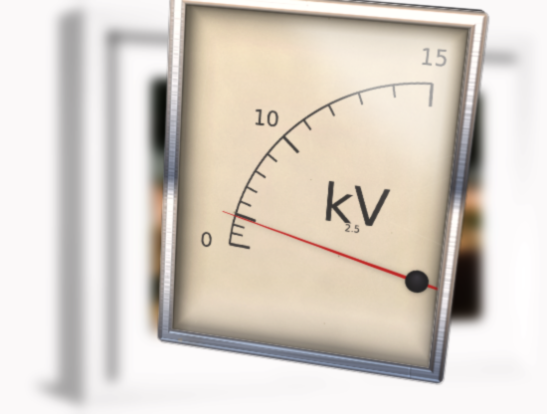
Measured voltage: 5 kV
